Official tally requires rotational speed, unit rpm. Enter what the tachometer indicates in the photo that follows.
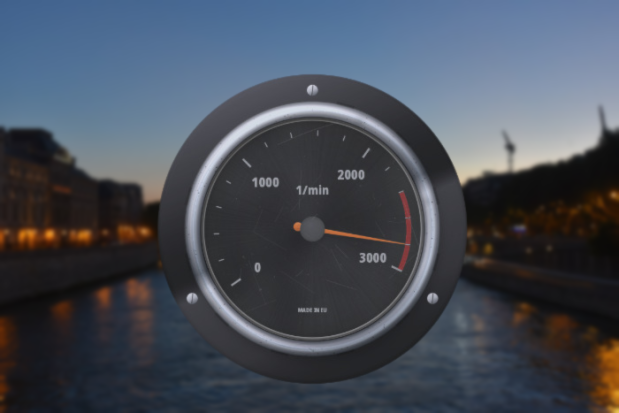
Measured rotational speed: 2800 rpm
